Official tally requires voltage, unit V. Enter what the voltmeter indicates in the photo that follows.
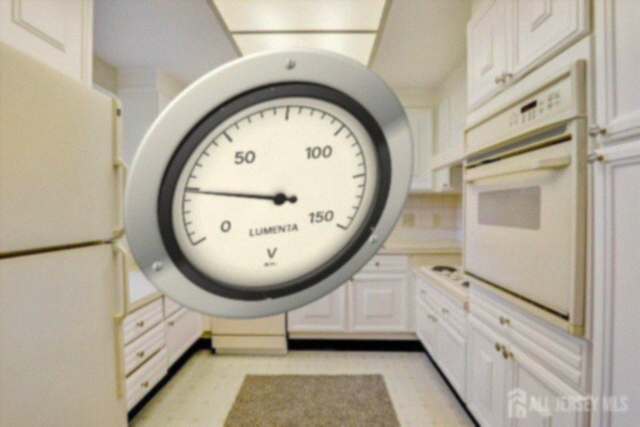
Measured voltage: 25 V
